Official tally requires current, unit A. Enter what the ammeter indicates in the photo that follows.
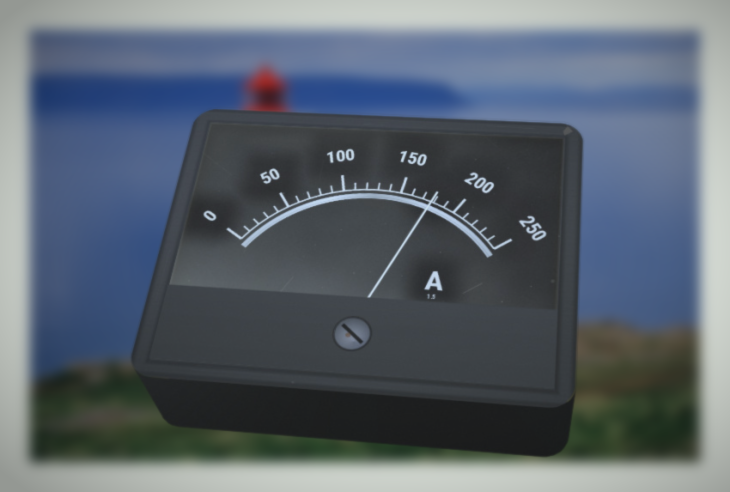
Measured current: 180 A
